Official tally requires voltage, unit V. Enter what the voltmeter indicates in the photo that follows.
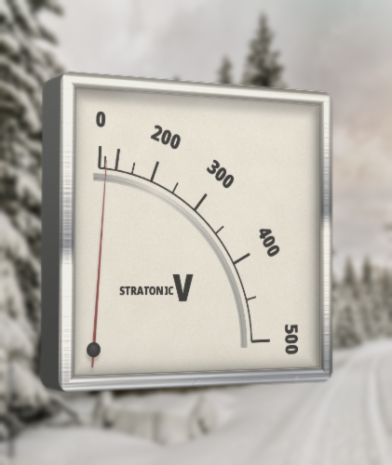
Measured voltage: 50 V
